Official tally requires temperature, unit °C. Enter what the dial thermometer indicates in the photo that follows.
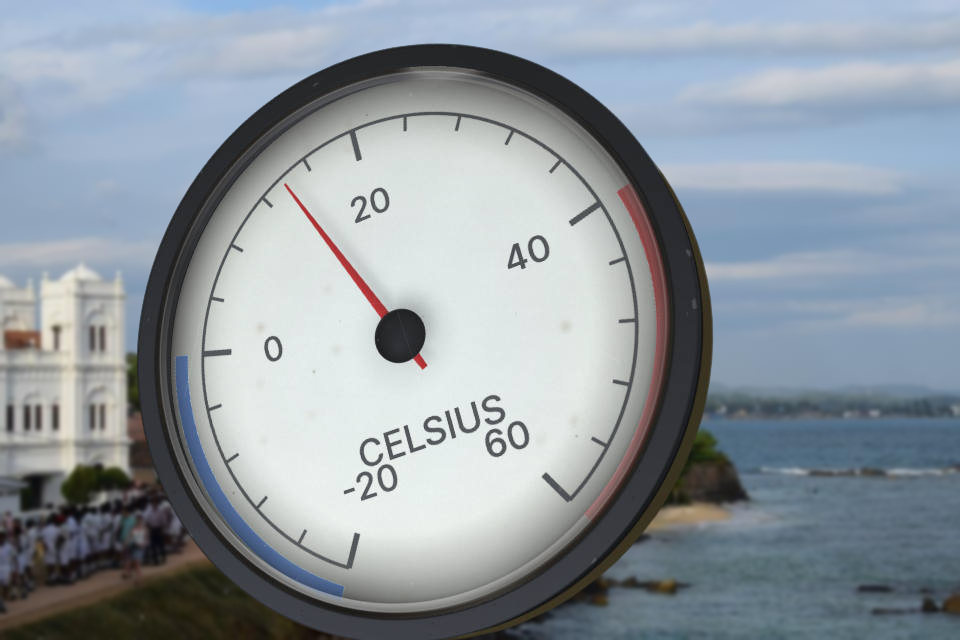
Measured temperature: 14 °C
